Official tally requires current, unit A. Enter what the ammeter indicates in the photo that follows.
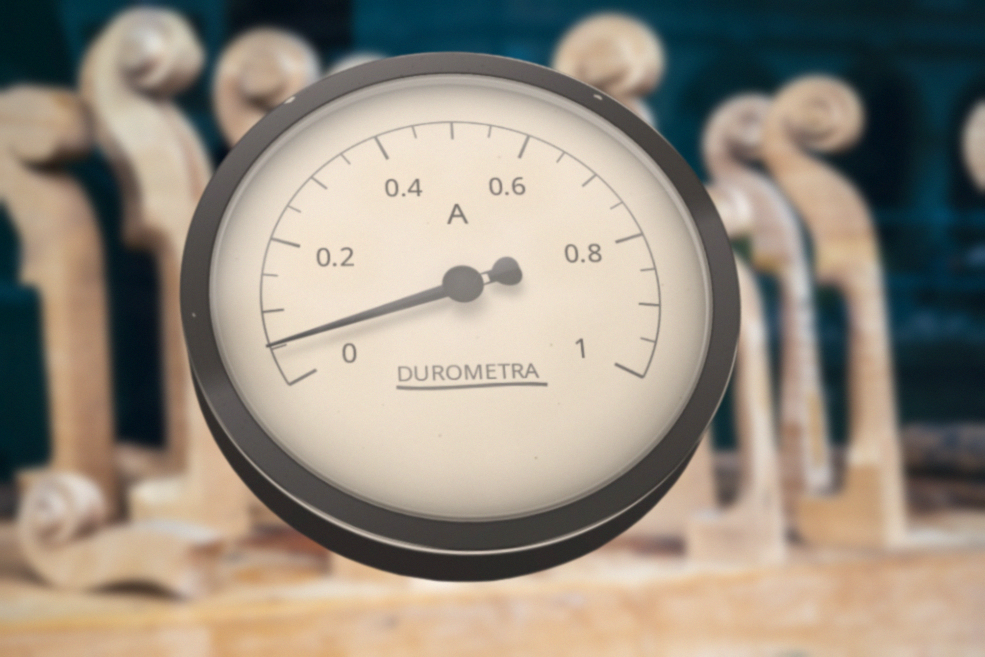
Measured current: 0.05 A
